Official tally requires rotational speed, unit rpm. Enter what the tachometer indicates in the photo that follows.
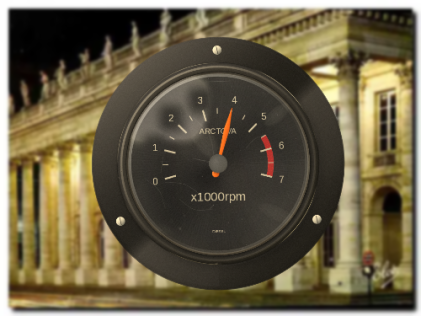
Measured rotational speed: 4000 rpm
